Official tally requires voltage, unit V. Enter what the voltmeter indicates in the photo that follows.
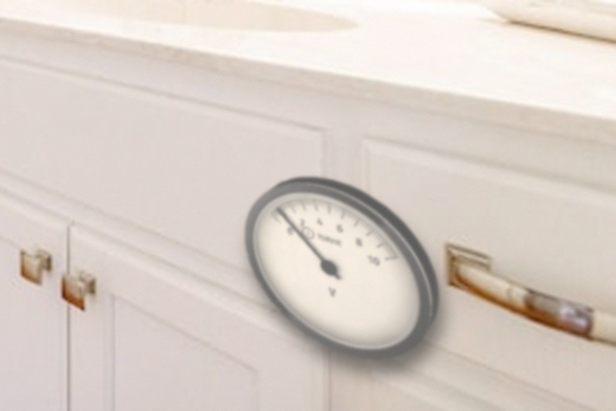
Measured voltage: 1 V
